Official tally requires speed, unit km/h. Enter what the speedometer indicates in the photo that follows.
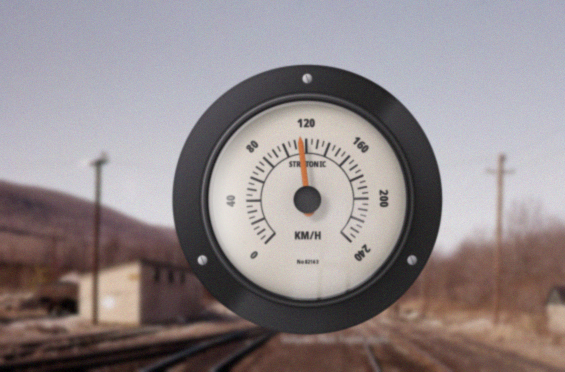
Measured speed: 115 km/h
